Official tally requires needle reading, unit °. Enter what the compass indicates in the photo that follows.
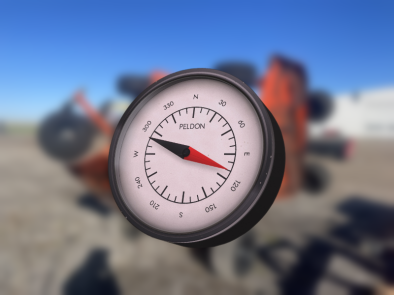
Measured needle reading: 110 °
